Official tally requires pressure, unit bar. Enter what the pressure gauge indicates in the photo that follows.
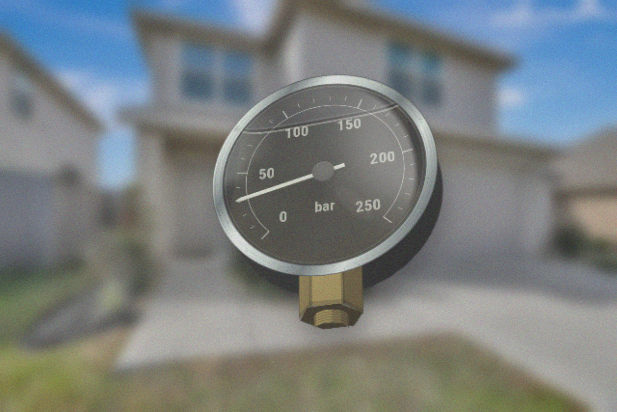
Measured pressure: 30 bar
